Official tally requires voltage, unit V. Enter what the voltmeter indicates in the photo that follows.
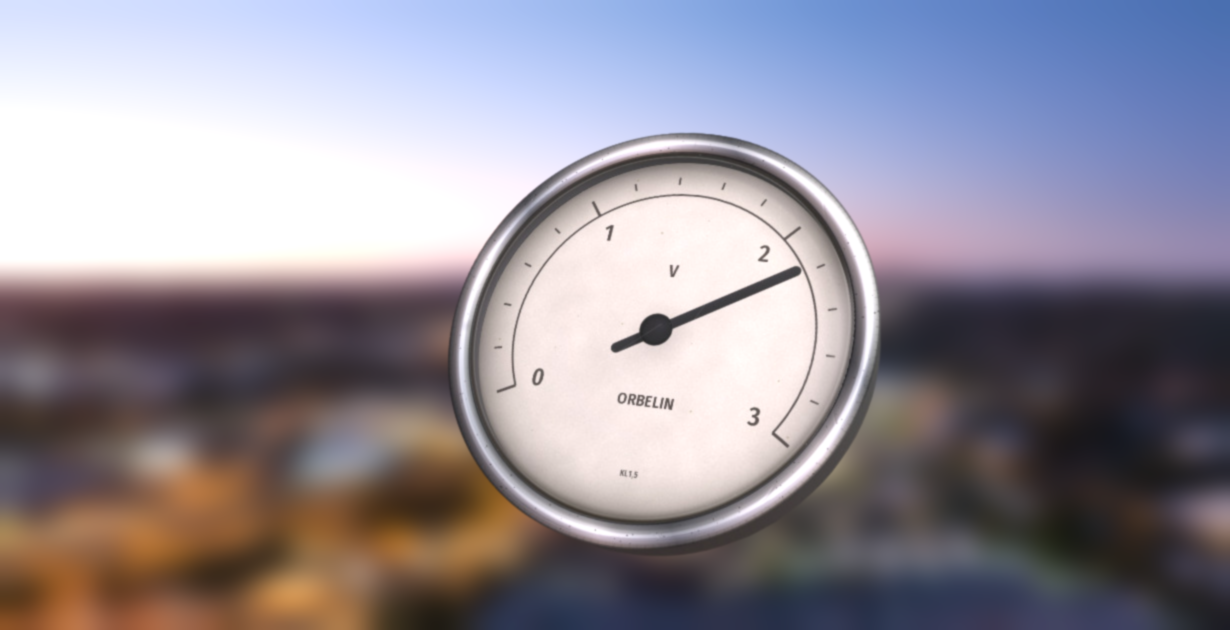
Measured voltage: 2.2 V
